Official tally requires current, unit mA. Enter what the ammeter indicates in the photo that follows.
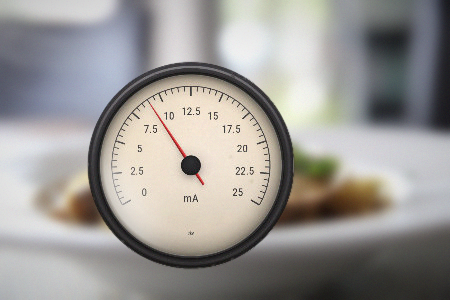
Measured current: 9 mA
